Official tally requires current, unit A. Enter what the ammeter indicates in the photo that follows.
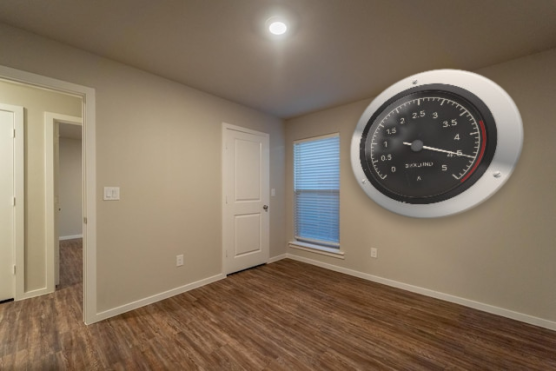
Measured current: 4.5 A
